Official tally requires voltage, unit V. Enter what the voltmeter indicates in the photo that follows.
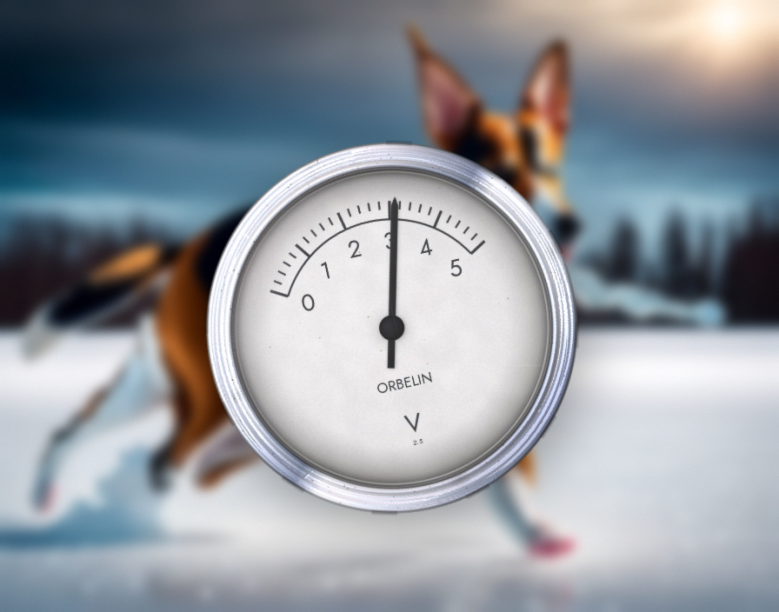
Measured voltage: 3.1 V
